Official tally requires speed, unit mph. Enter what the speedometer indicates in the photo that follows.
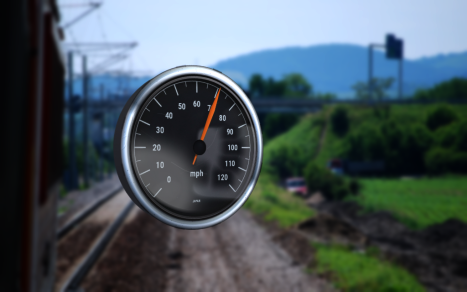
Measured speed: 70 mph
